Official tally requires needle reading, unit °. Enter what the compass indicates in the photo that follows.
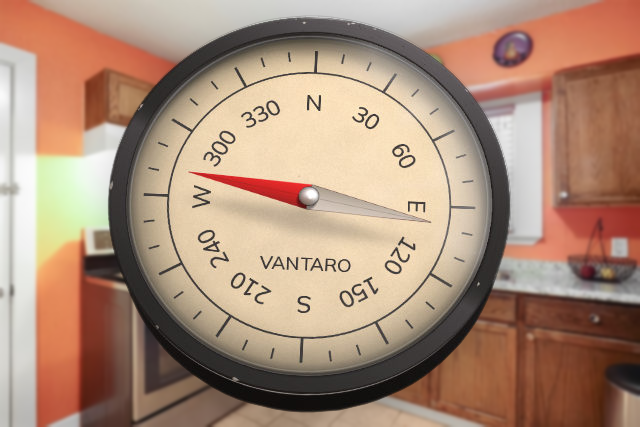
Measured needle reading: 280 °
